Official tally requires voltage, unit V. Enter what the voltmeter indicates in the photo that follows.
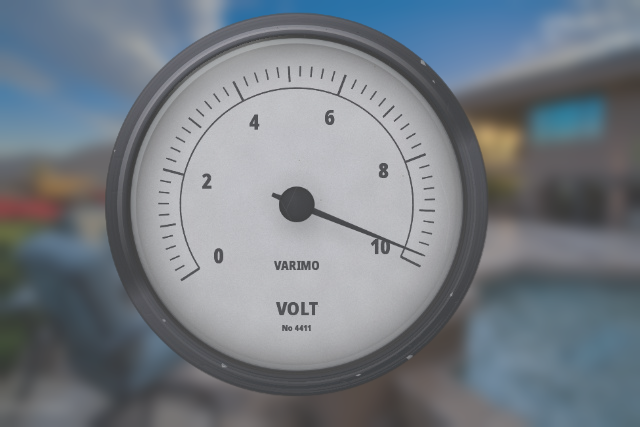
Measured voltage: 9.8 V
